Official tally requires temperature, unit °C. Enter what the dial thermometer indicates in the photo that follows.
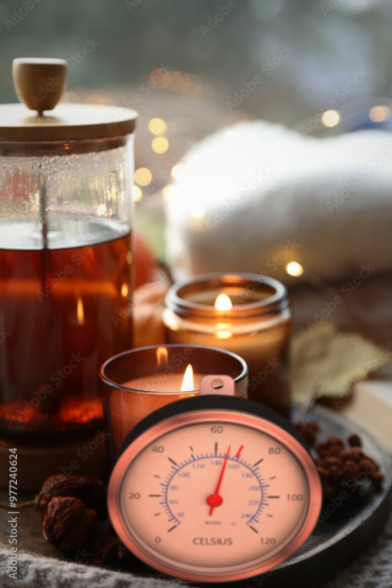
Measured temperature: 65 °C
